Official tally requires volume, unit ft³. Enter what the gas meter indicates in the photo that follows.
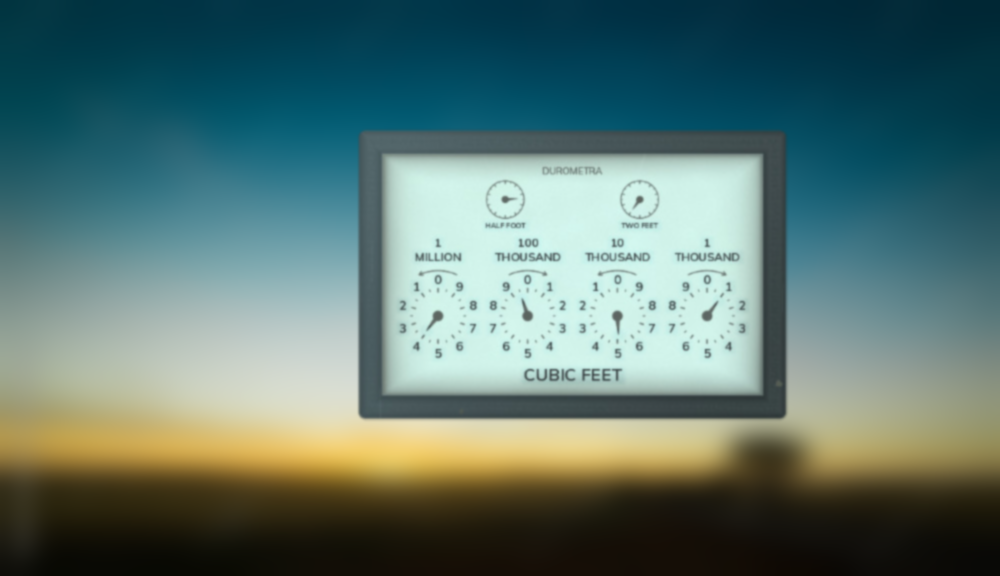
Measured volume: 395100 ft³
